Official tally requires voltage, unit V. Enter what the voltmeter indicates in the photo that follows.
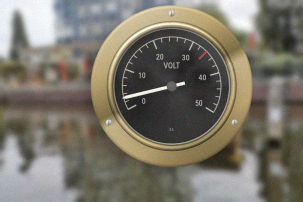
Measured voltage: 3 V
